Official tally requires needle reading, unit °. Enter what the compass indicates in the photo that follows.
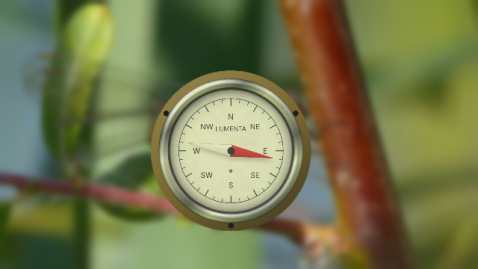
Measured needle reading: 100 °
